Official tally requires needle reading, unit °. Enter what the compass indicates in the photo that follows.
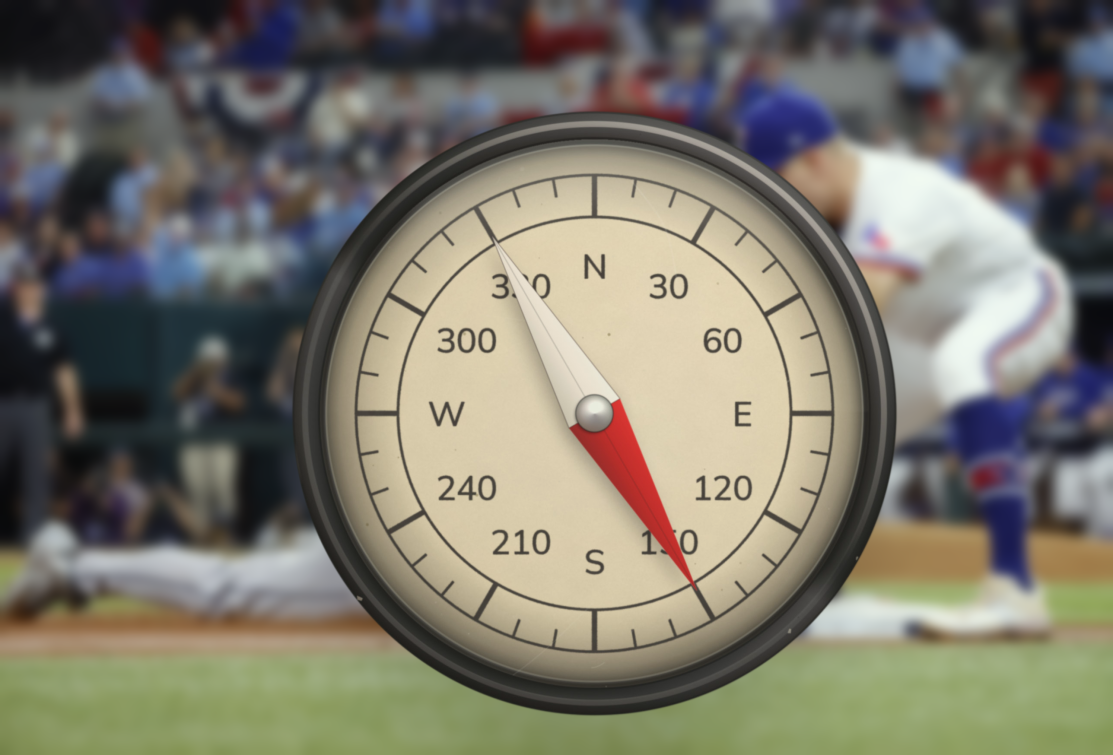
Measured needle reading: 150 °
